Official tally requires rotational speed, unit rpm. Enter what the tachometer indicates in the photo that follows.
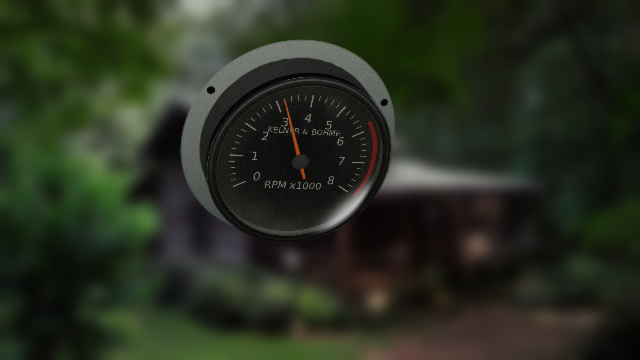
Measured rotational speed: 3200 rpm
